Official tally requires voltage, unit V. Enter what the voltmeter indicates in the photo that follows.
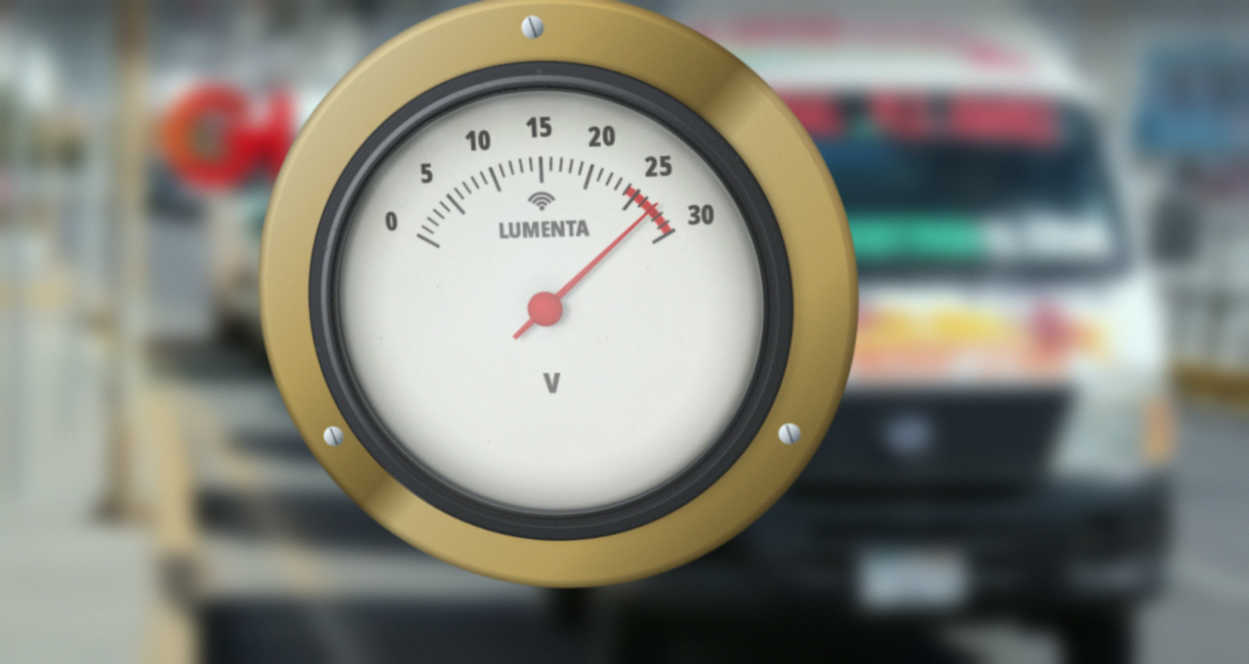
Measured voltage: 27 V
